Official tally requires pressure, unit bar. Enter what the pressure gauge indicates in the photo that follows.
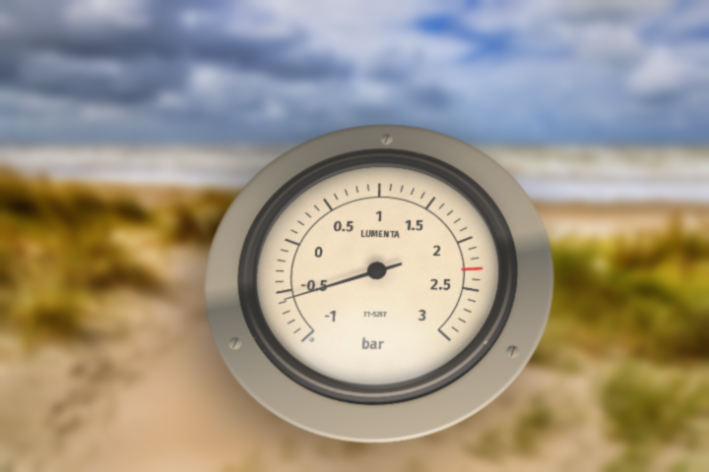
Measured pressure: -0.6 bar
